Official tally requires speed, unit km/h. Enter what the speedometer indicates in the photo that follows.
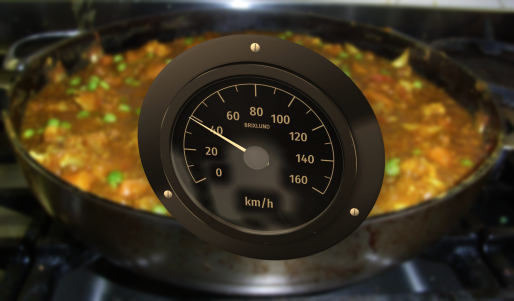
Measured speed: 40 km/h
